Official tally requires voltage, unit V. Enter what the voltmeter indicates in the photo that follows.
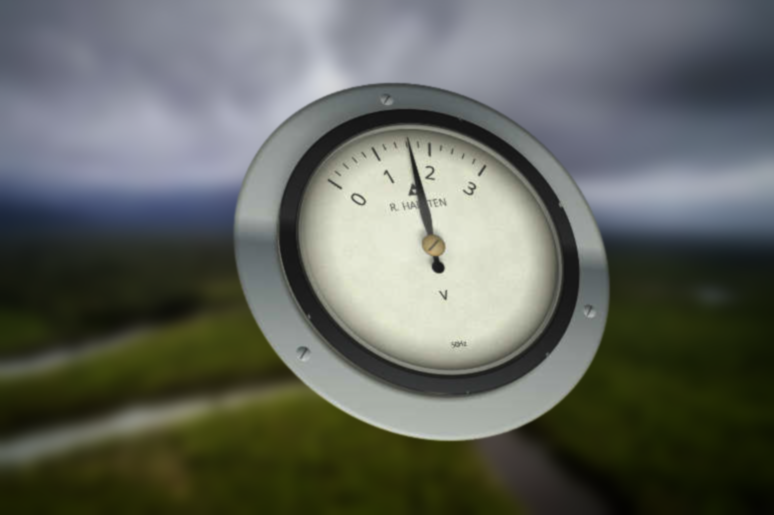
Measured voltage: 1.6 V
